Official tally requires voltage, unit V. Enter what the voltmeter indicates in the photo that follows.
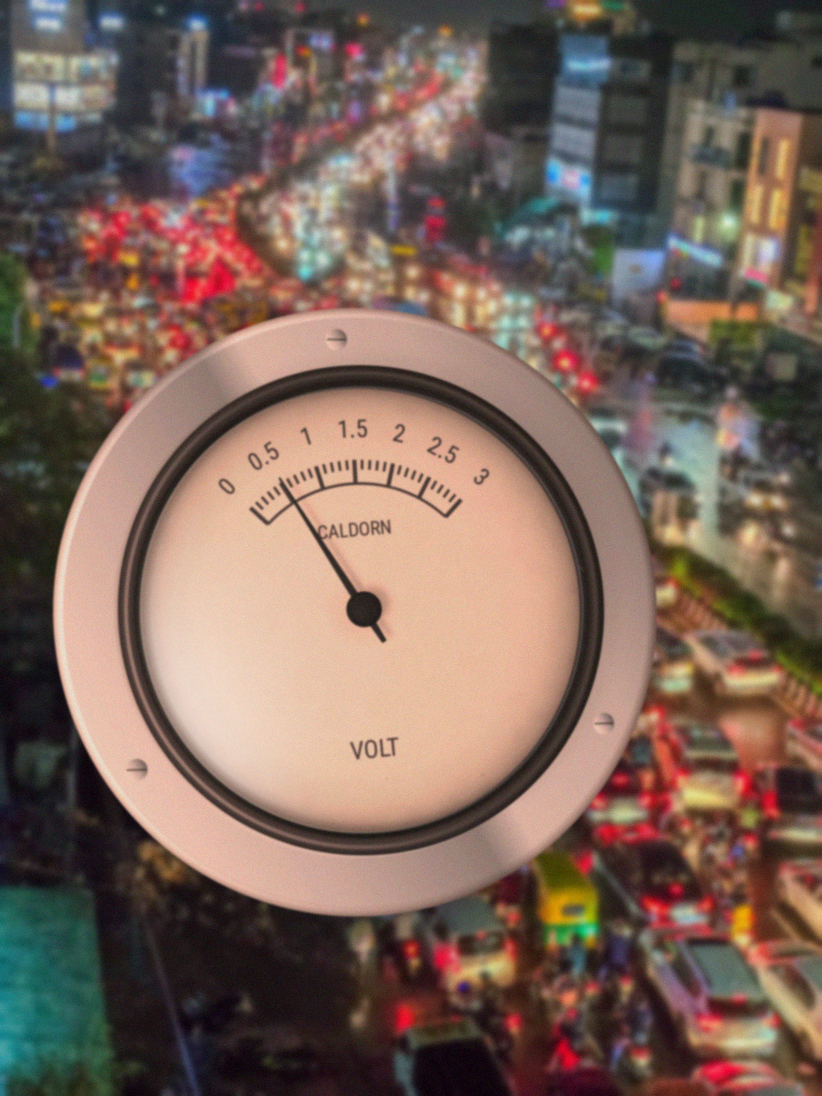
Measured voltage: 0.5 V
